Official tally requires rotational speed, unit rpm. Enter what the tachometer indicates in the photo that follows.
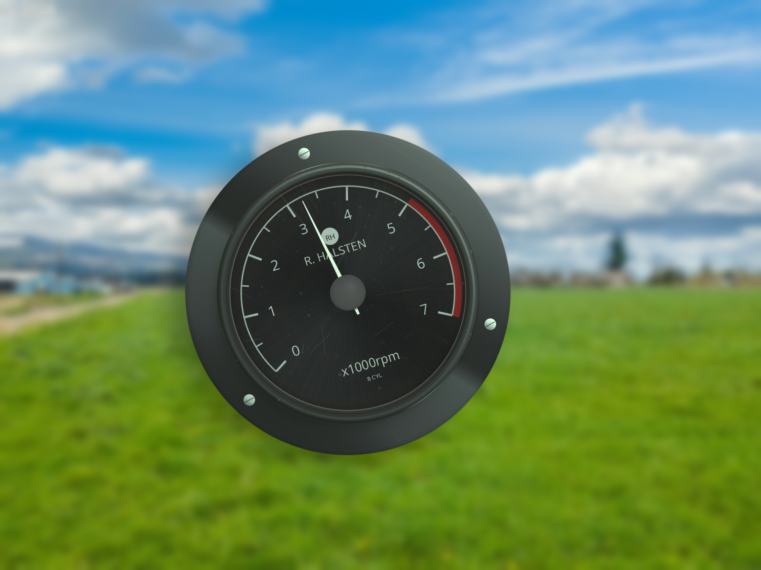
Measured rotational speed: 3250 rpm
